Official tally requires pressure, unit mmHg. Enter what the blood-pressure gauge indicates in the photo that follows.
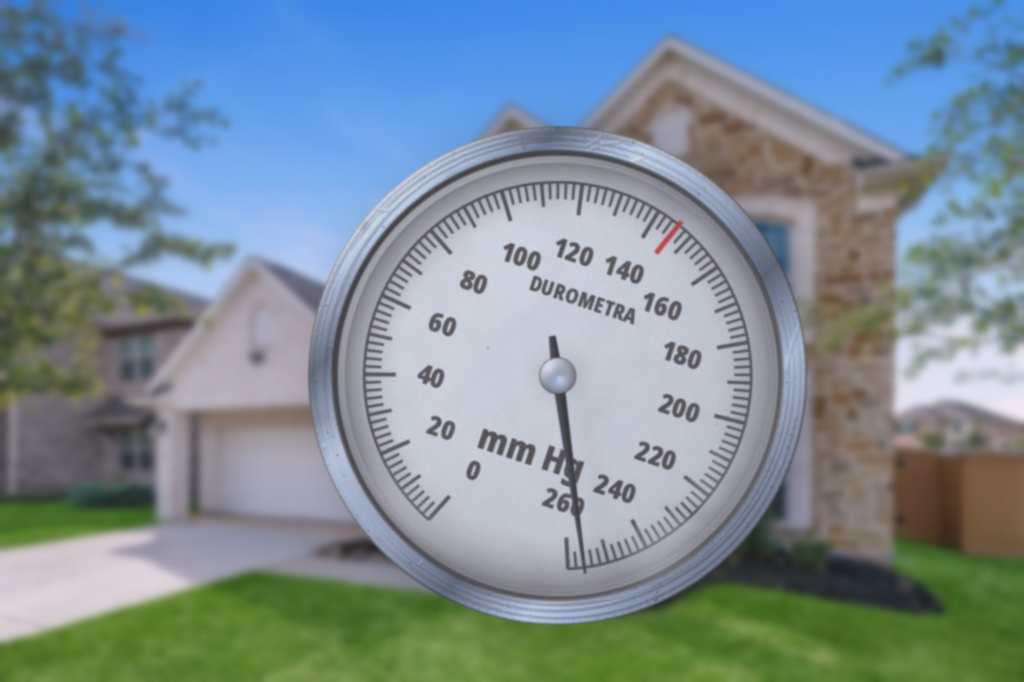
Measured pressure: 256 mmHg
